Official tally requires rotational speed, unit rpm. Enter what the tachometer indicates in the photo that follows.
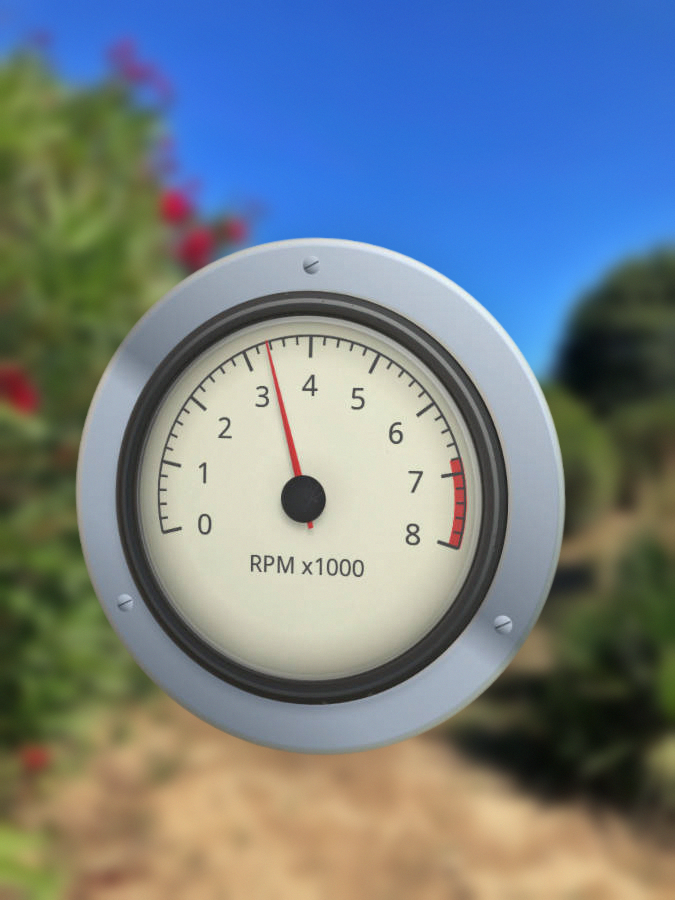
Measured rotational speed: 3400 rpm
